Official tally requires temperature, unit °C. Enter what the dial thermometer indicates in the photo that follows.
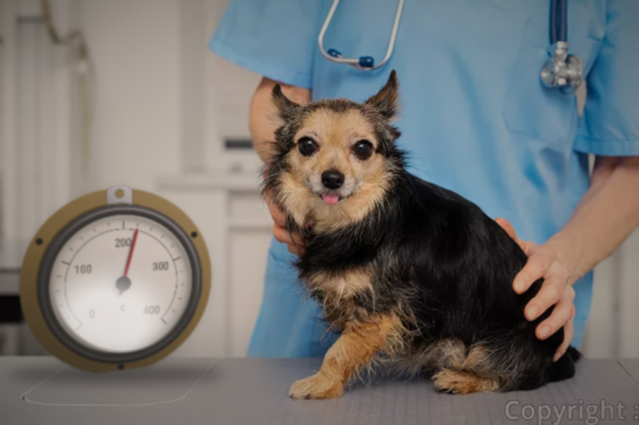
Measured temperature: 220 °C
